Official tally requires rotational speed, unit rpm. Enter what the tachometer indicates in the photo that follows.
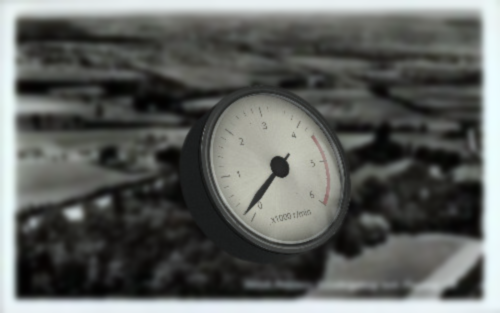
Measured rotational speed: 200 rpm
